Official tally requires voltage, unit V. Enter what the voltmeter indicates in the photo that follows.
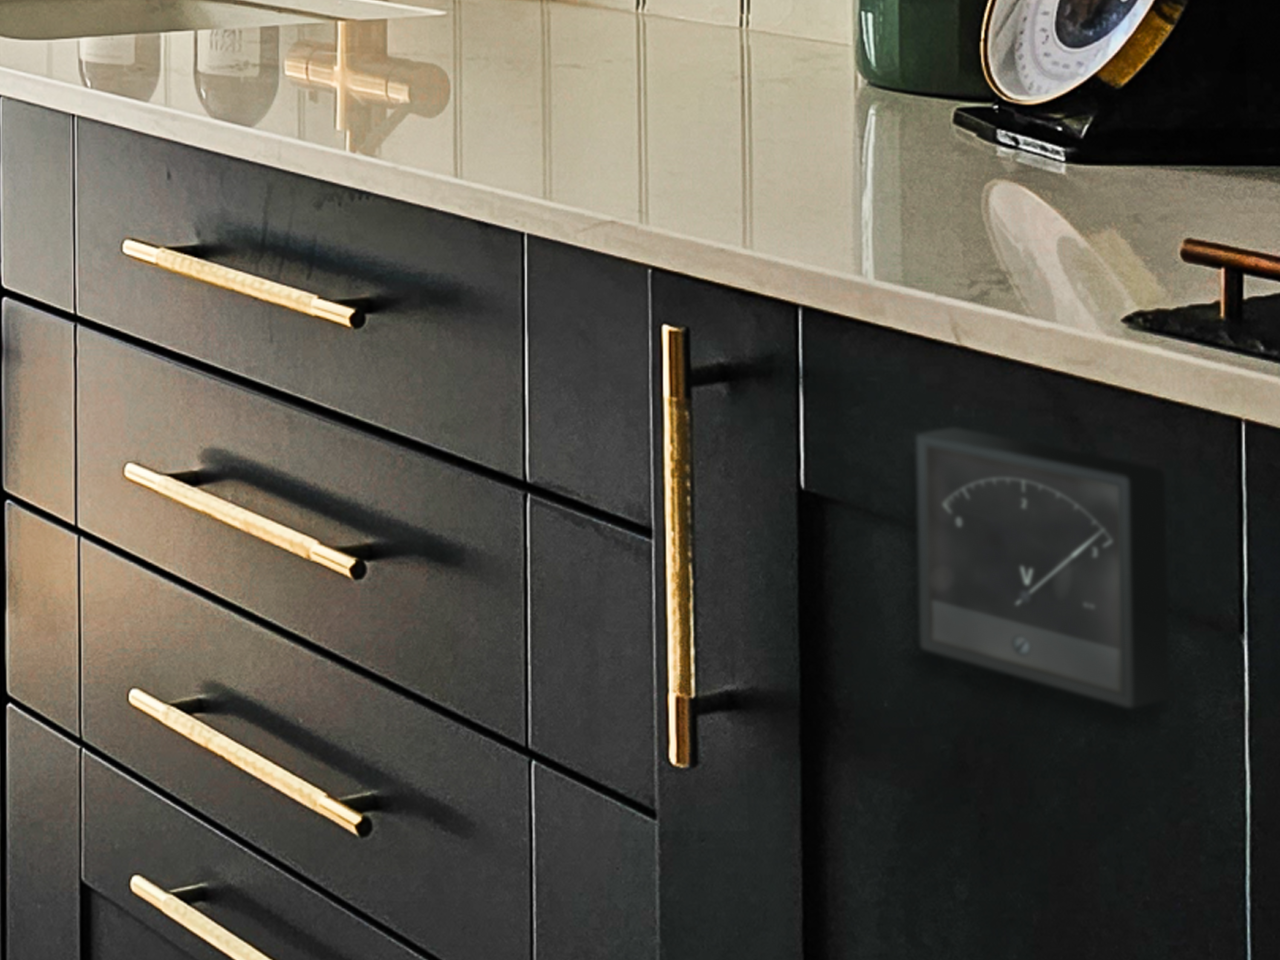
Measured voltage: 2.9 V
